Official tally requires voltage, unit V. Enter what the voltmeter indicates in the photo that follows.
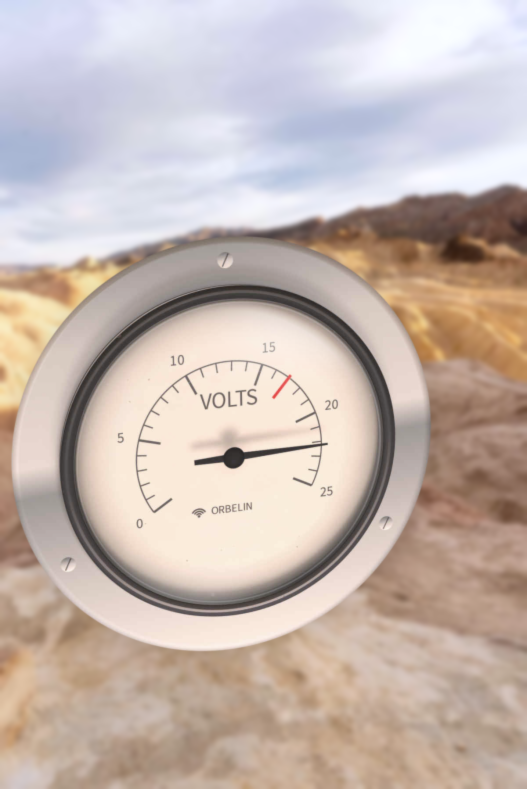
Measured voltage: 22 V
